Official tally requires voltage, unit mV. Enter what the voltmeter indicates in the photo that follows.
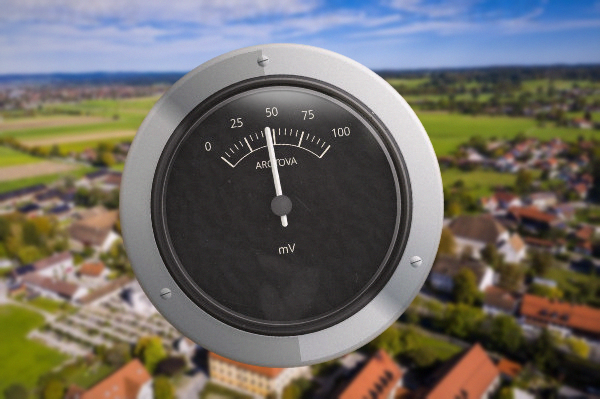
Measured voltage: 45 mV
